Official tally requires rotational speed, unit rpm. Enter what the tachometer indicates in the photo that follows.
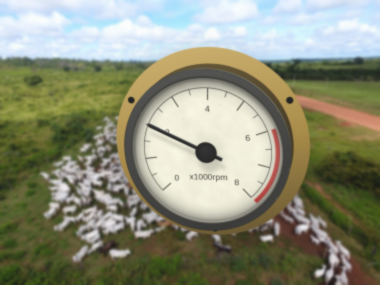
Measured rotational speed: 2000 rpm
